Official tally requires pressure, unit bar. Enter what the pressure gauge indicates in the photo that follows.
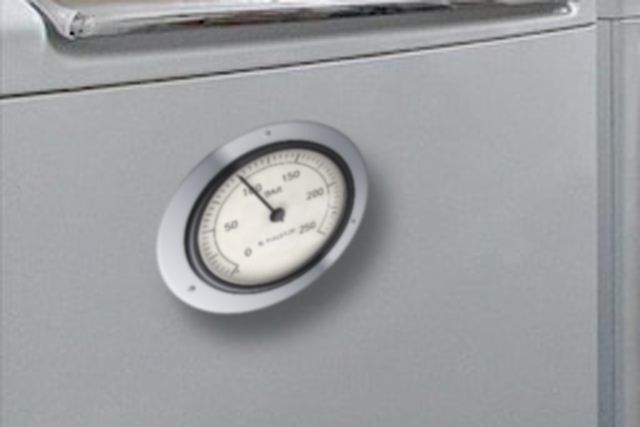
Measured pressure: 100 bar
